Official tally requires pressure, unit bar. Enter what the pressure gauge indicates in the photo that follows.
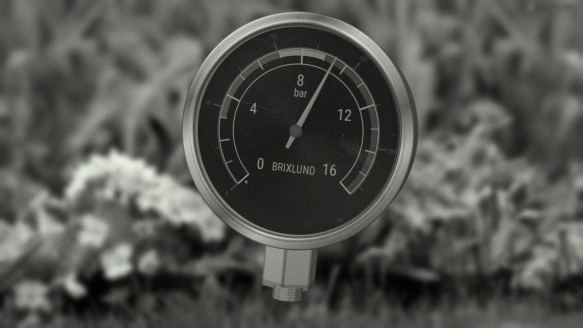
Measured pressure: 9.5 bar
